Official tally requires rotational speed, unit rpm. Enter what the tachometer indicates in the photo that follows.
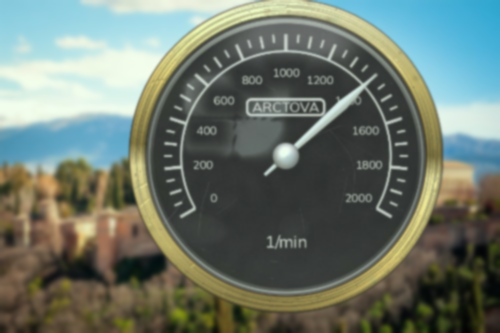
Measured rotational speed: 1400 rpm
